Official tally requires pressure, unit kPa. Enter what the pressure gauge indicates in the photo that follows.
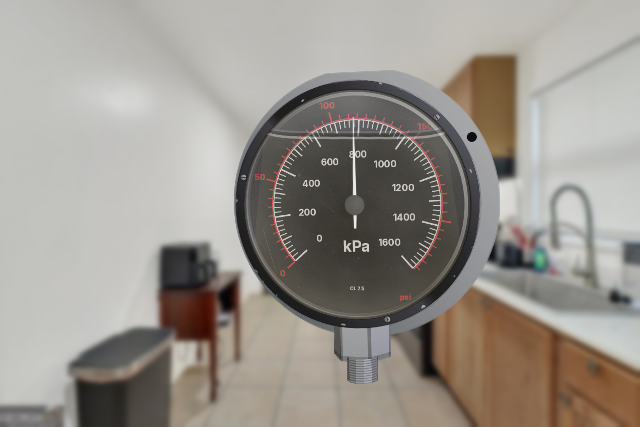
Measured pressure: 780 kPa
